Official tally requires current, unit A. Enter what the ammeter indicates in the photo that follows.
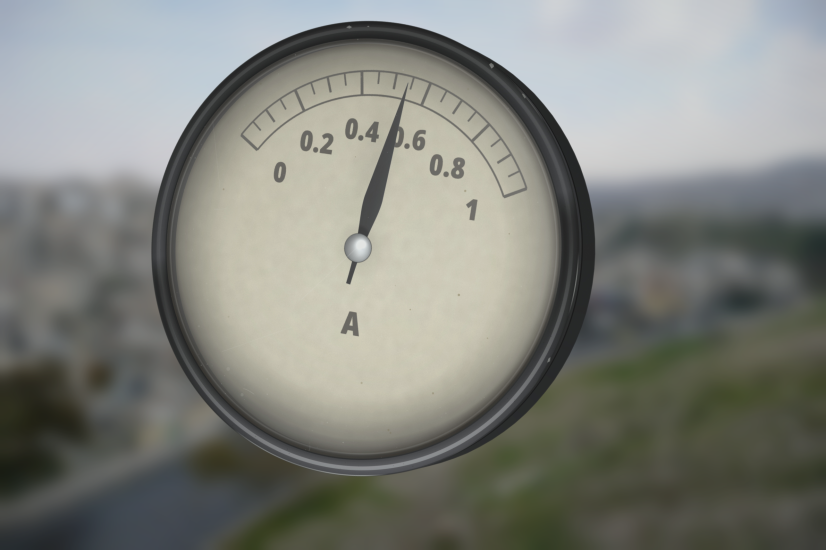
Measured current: 0.55 A
